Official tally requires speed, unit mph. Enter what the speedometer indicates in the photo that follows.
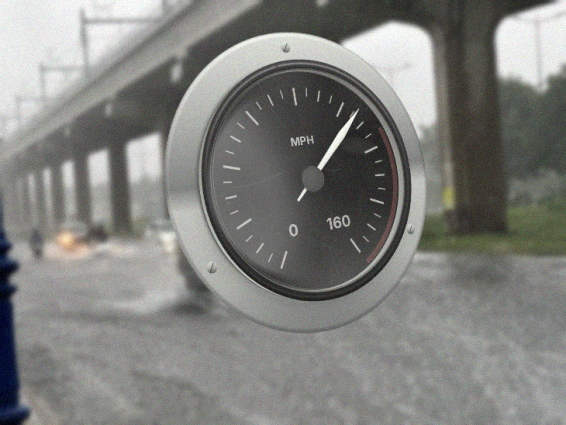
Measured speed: 105 mph
